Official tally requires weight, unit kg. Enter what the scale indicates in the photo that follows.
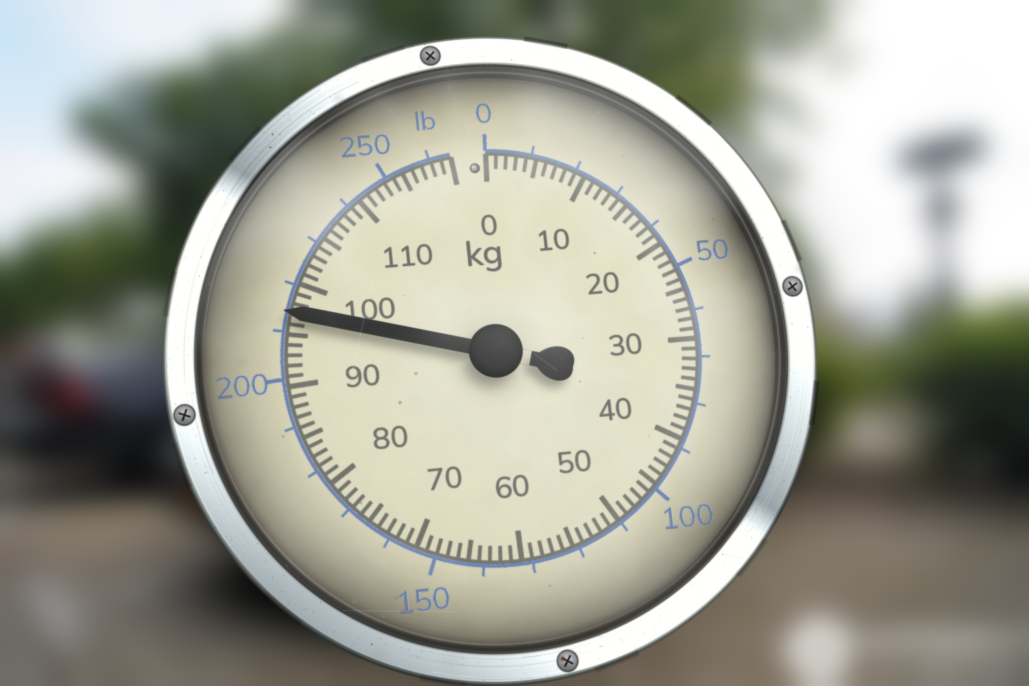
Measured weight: 97 kg
